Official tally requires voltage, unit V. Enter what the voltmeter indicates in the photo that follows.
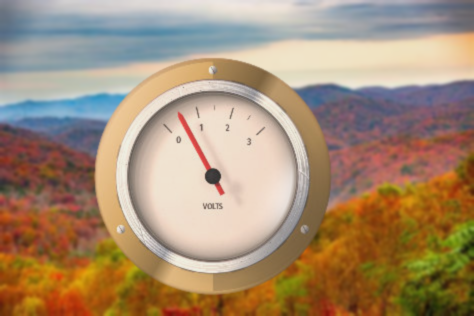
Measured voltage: 0.5 V
